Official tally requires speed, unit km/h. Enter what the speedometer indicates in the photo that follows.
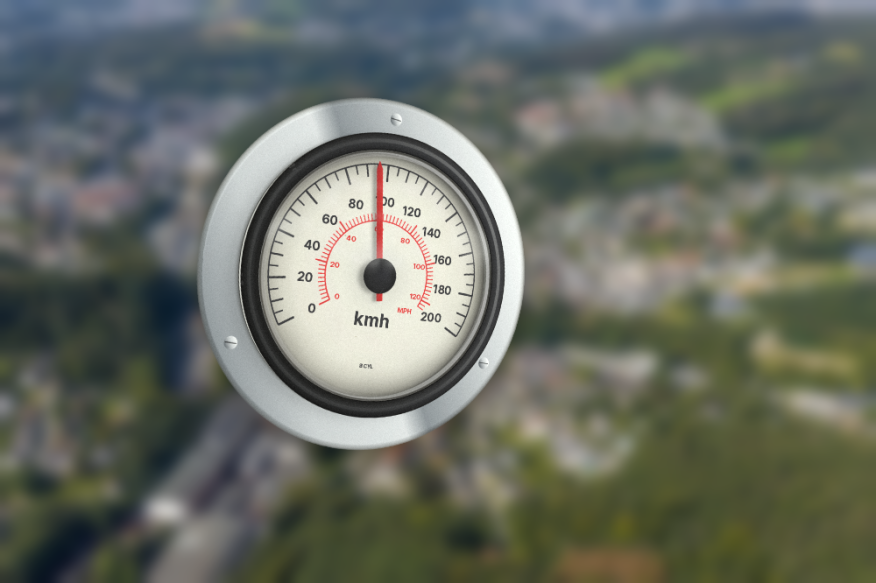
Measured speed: 95 km/h
